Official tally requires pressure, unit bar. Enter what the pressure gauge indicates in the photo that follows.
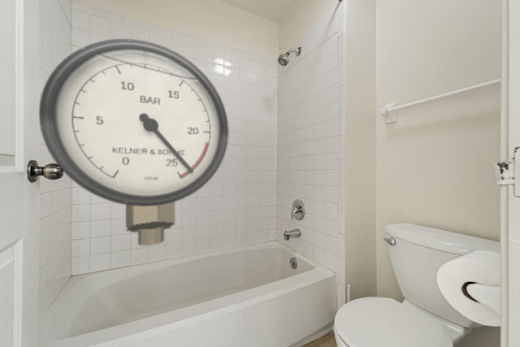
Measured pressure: 24 bar
